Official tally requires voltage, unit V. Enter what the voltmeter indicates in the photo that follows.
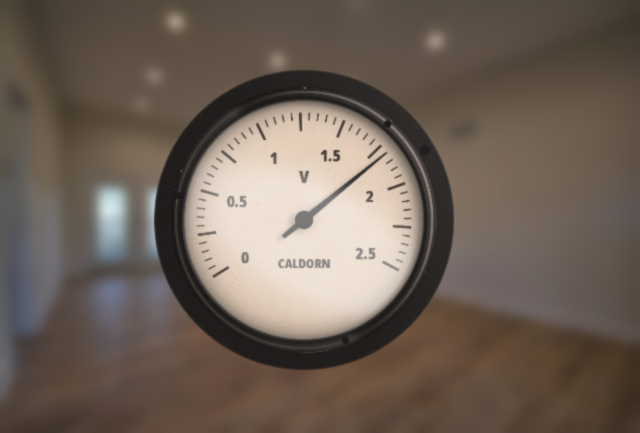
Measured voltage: 1.8 V
